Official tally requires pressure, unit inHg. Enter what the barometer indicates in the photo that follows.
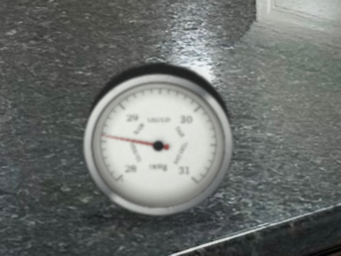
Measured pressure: 28.6 inHg
